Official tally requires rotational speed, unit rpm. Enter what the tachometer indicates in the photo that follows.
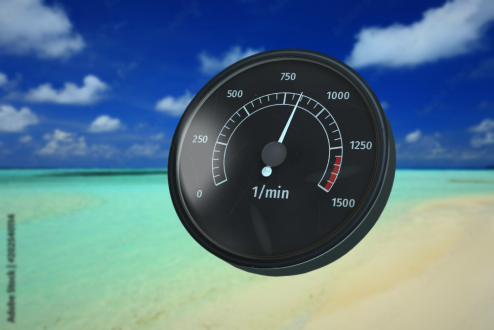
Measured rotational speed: 850 rpm
